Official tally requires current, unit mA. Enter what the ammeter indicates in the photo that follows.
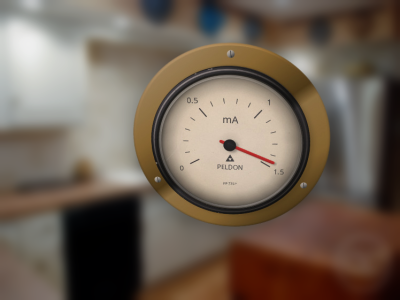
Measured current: 1.45 mA
